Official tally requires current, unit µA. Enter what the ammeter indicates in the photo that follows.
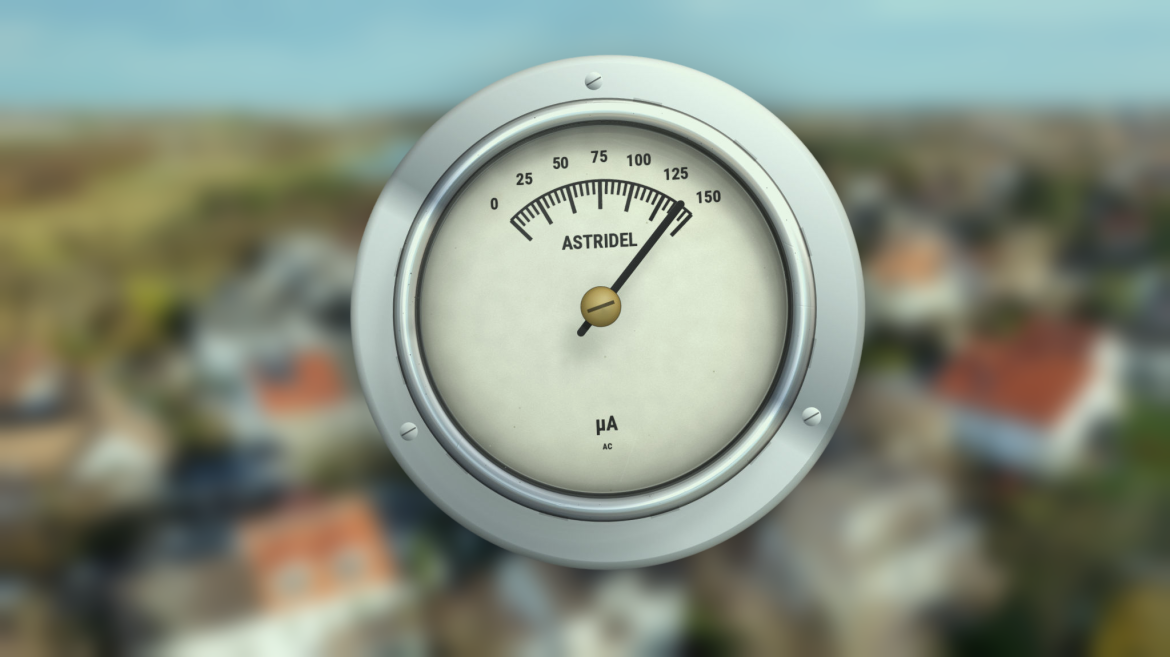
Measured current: 140 µA
